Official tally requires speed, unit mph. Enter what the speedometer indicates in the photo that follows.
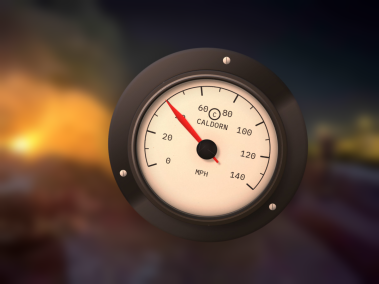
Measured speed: 40 mph
